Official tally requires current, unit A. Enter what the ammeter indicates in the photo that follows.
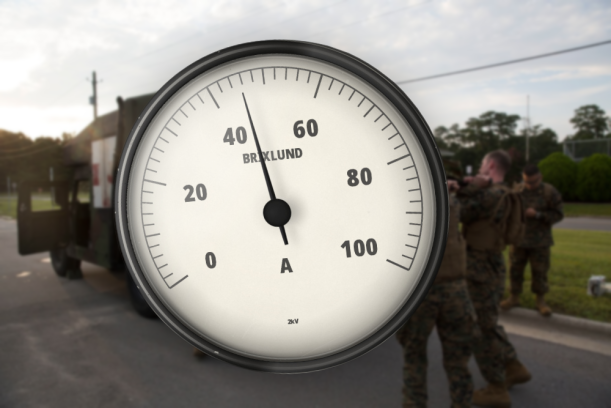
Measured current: 46 A
